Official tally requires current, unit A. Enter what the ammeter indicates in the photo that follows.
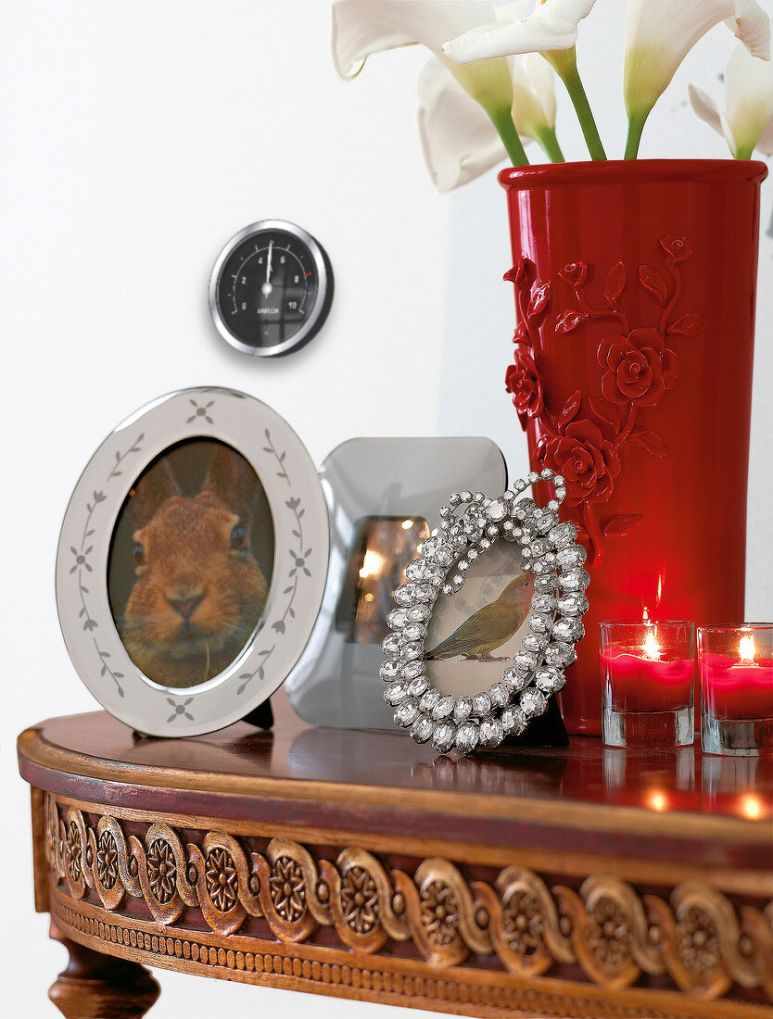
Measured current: 5 A
